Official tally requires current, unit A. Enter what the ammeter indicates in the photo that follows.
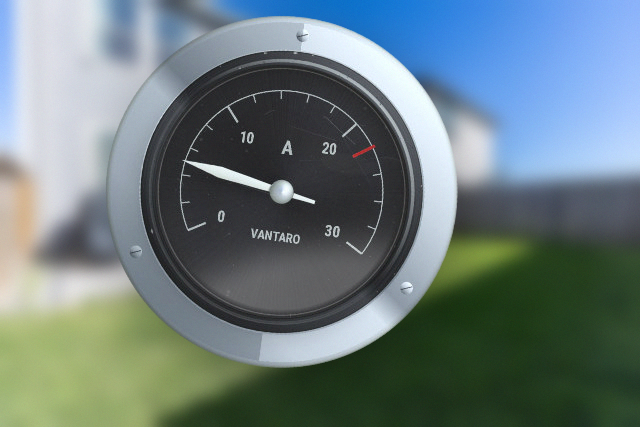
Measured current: 5 A
